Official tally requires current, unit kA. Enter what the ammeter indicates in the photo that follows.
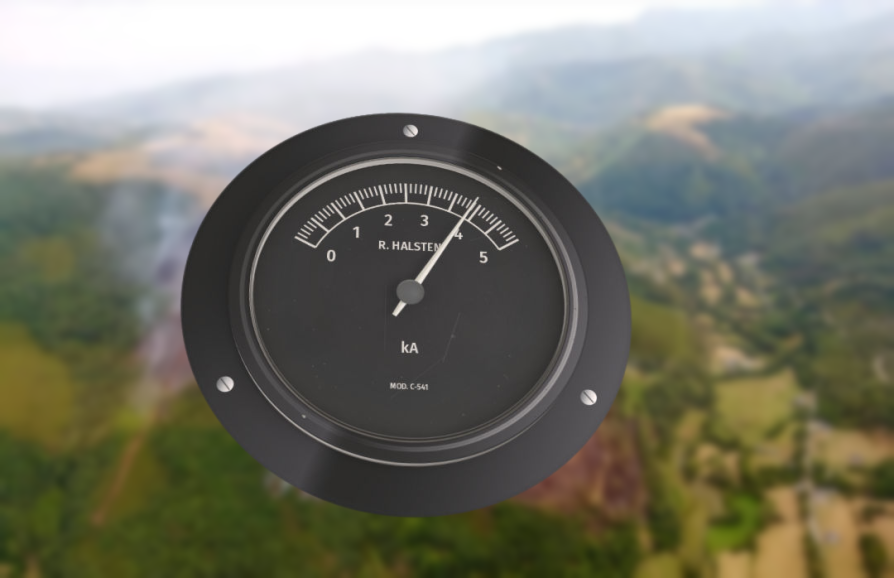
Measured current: 3.9 kA
